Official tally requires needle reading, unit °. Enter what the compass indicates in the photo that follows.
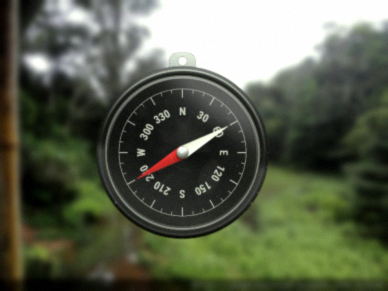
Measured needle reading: 240 °
